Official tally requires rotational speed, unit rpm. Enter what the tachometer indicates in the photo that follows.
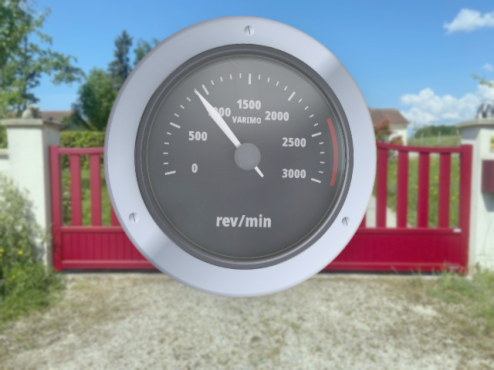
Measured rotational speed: 900 rpm
